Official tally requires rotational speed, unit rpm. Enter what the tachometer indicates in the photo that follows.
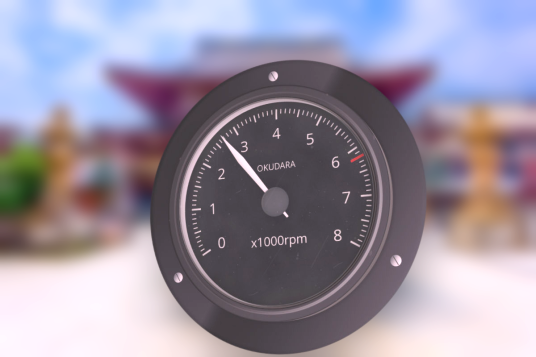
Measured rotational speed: 2700 rpm
